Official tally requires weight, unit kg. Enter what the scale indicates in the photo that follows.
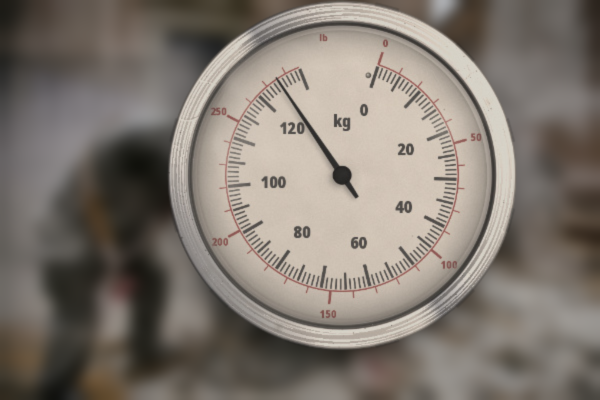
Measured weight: 125 kg
